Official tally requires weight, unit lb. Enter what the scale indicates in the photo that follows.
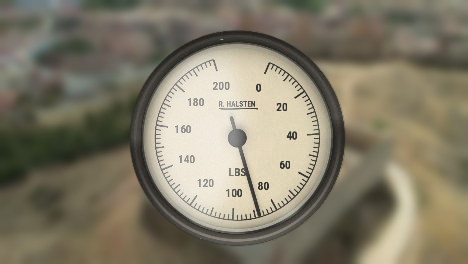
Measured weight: 88 lb
